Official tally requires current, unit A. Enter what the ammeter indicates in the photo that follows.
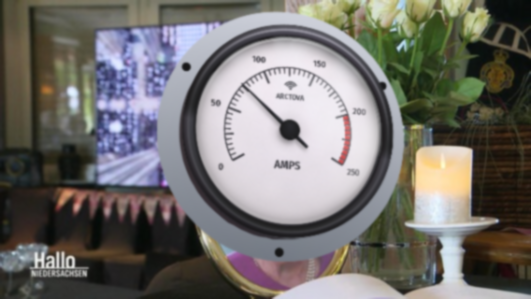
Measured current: 75 A
